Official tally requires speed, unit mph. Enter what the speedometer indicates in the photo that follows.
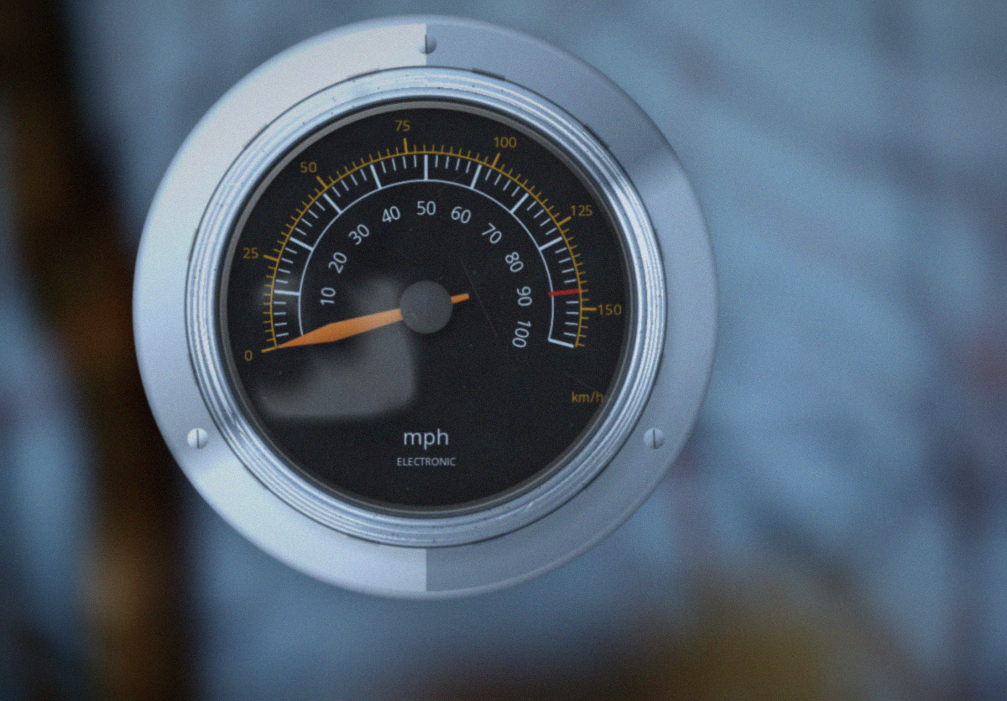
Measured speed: 0 mph
